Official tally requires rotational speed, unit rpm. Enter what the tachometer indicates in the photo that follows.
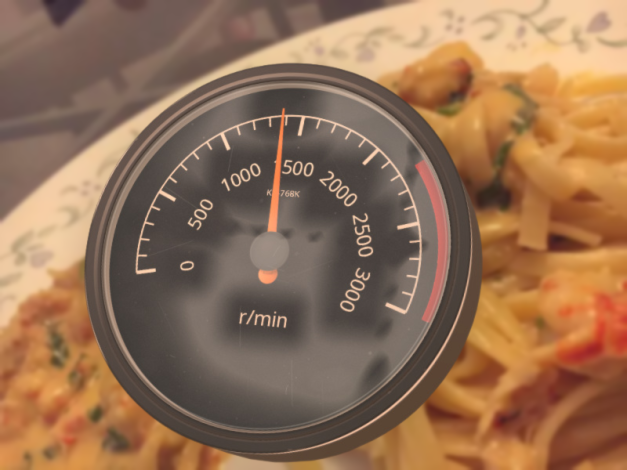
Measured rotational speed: 1400 rpm
